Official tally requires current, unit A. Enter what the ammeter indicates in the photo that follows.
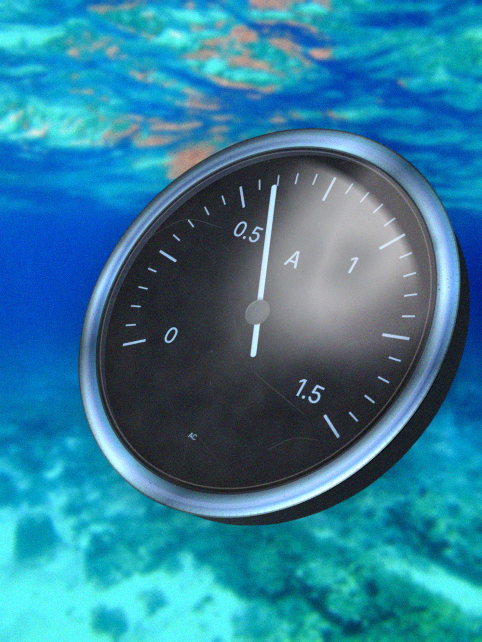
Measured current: 0.6 A
